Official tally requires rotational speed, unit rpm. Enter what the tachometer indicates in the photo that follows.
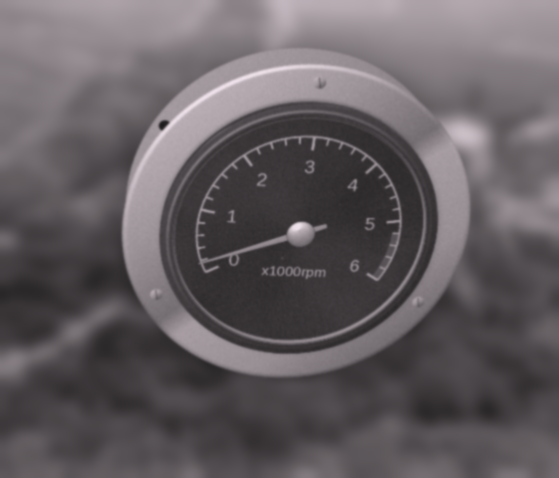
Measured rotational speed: 200 rpm
